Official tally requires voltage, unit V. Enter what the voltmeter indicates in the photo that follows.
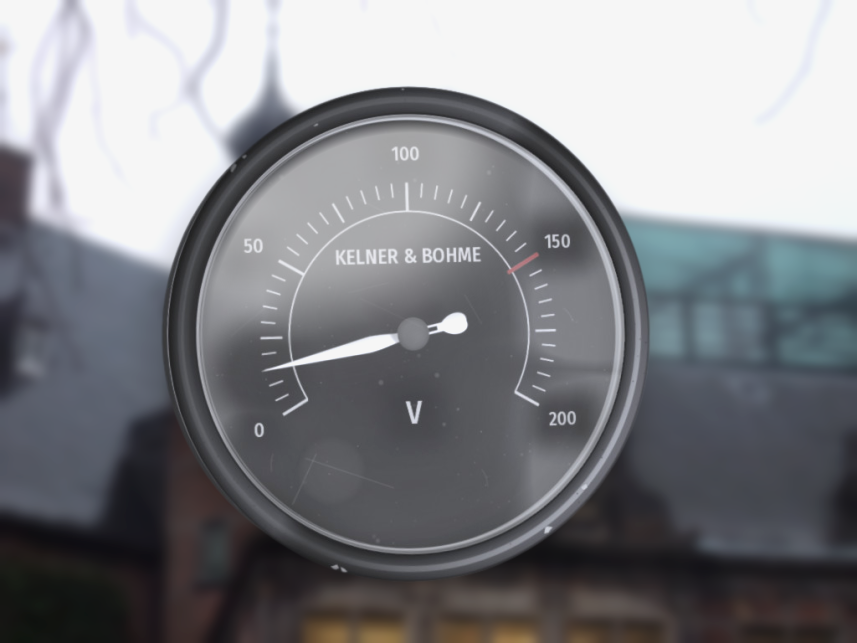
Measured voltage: 15 V
